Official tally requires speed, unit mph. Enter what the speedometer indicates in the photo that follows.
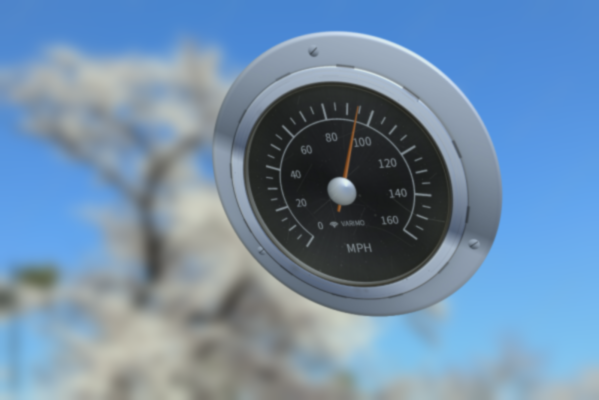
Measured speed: 95 mph
